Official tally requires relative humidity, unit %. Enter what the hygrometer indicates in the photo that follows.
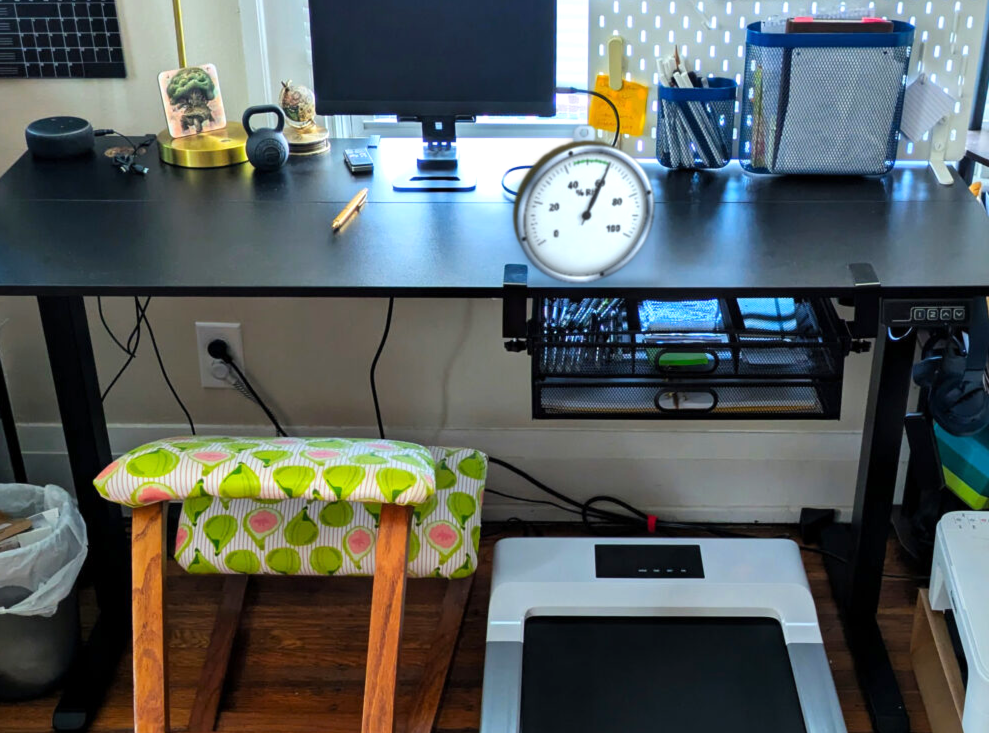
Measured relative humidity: 60 %
